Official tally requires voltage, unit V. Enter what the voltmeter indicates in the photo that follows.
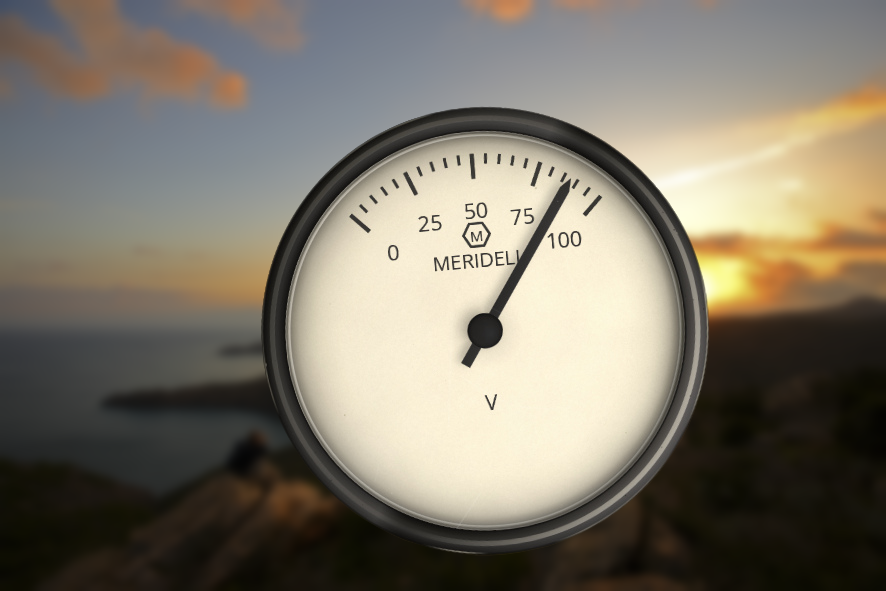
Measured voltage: 87.5 V
